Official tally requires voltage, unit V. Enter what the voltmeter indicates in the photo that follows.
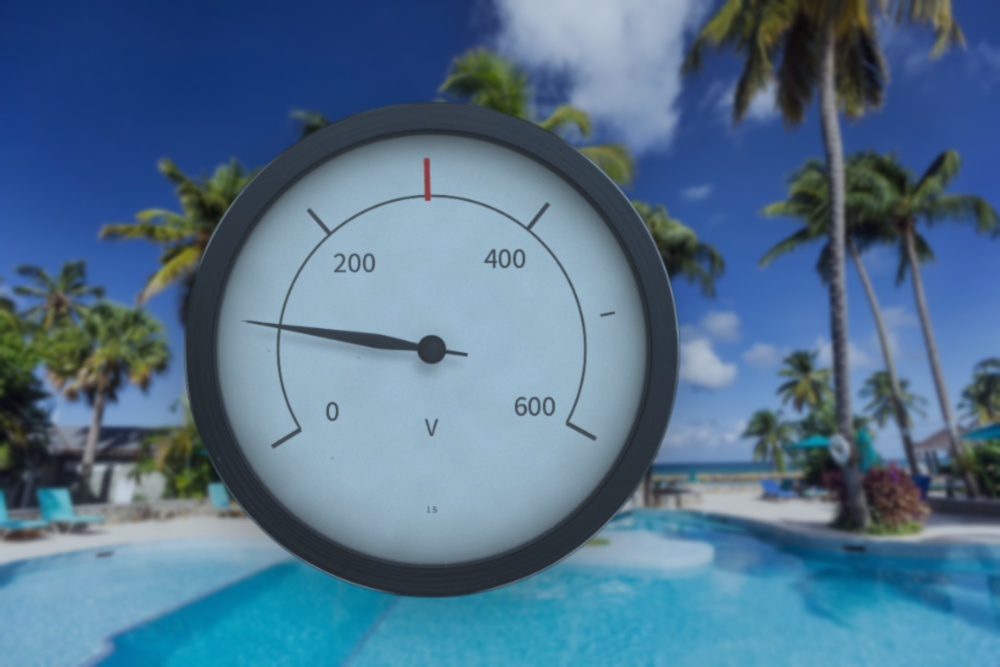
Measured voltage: 100 V
